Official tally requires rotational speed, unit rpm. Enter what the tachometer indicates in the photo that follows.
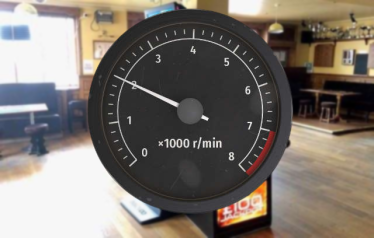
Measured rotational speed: 2000 rpm
